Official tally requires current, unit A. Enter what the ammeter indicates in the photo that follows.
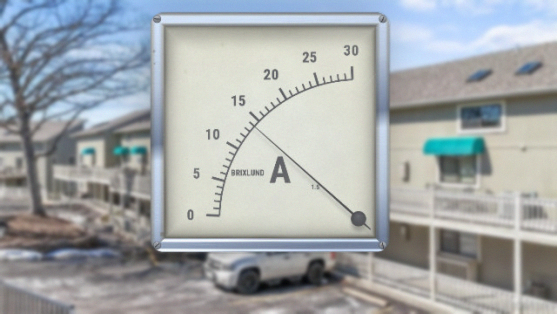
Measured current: 14 A
